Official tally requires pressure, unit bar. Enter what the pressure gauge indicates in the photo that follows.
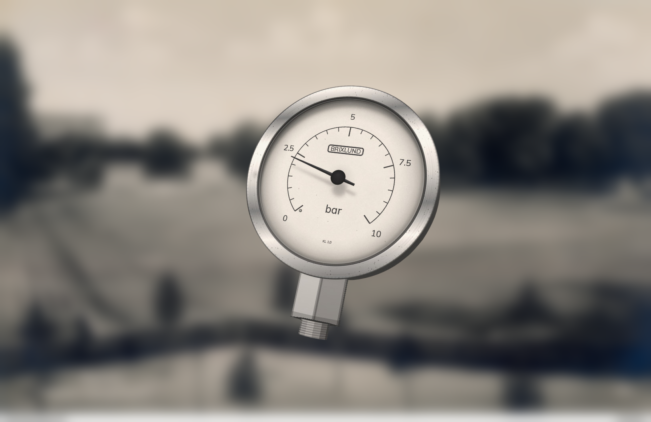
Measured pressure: 2.25 bar
